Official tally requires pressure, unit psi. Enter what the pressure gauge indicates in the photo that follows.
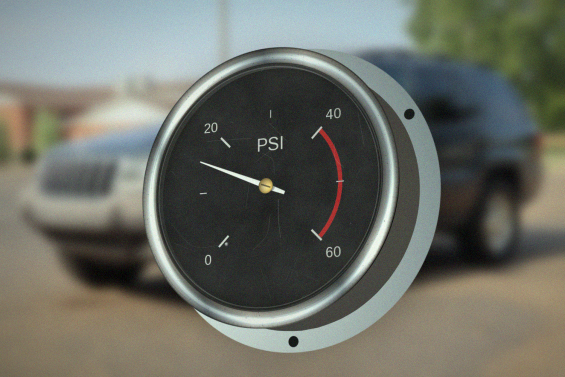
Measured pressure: 15 psi
